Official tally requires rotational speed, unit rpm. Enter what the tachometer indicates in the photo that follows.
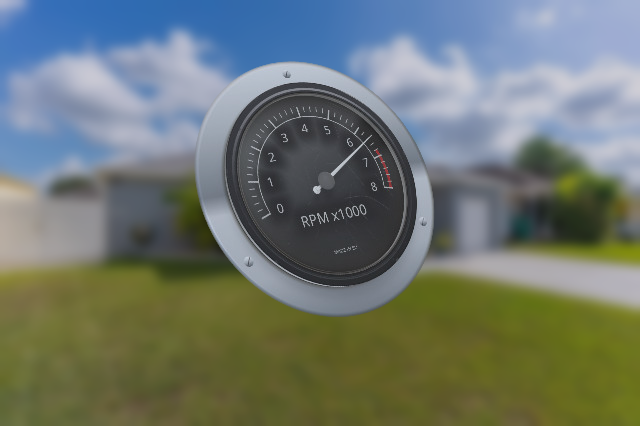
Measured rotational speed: 6400 rpm
